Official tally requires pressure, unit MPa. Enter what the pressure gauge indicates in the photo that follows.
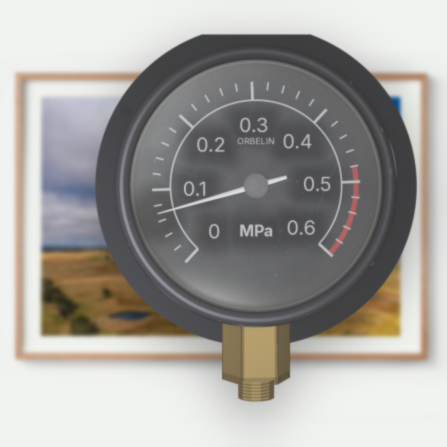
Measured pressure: 0.07 MPa
